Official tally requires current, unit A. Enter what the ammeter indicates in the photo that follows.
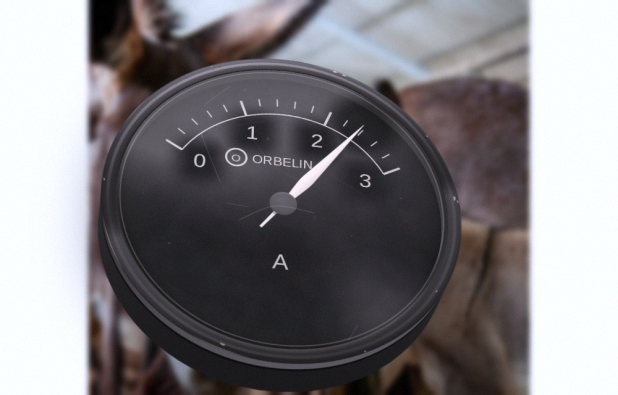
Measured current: 2.4 A
